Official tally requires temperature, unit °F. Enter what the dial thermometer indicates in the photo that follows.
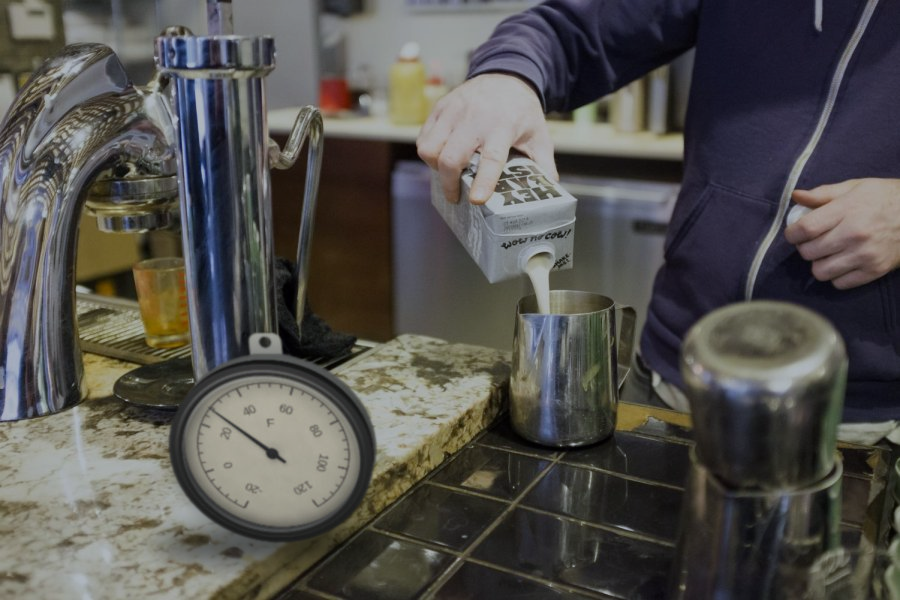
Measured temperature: 28 °F
